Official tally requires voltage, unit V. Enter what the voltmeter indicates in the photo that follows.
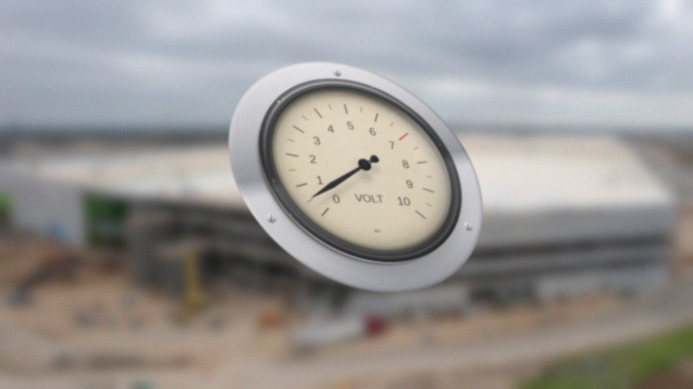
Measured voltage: 0.5 V
